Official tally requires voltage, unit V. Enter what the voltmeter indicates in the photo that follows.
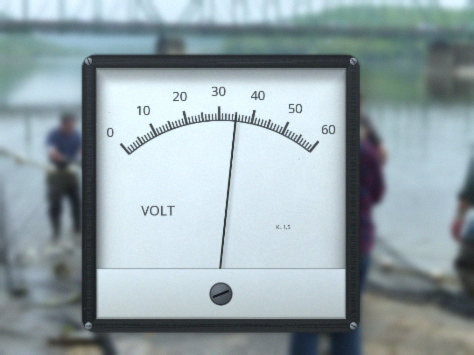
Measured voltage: 35 V
